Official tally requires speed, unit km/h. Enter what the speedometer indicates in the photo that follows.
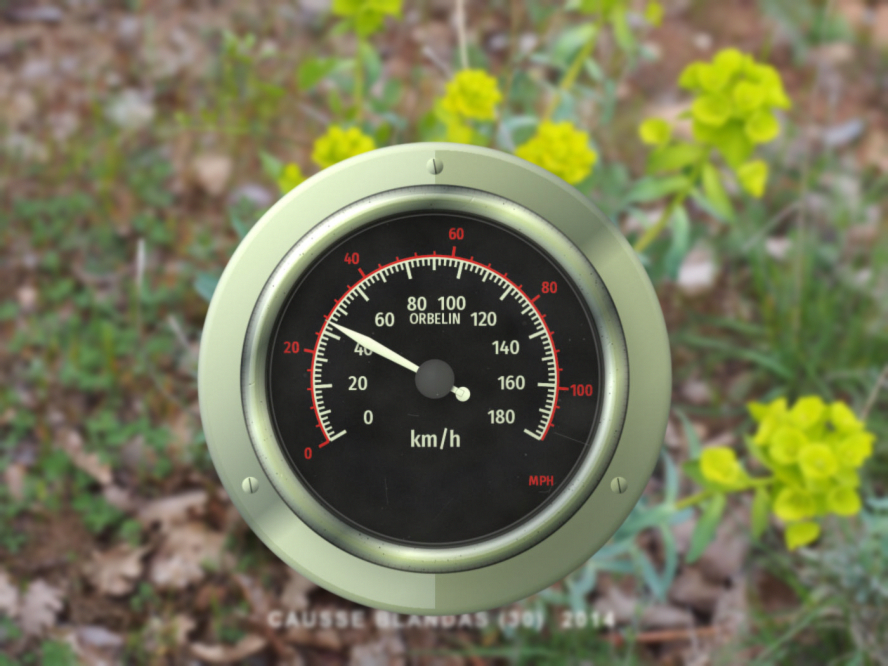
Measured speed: 44 km/h
